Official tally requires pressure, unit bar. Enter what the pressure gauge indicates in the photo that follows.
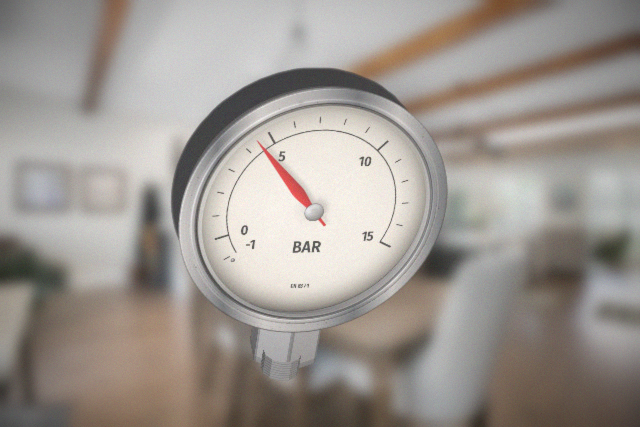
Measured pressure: 4.5 bar
